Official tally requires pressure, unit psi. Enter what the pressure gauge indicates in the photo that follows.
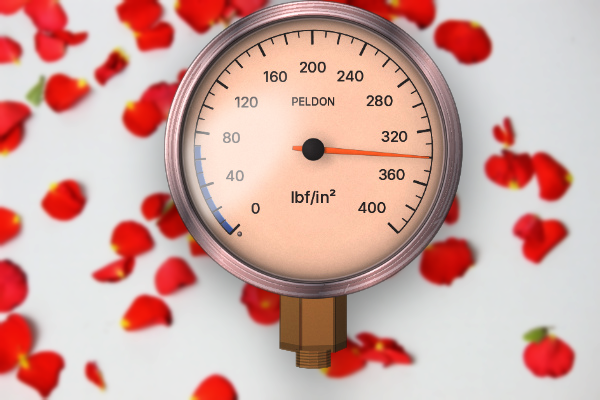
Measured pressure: 340 psi
